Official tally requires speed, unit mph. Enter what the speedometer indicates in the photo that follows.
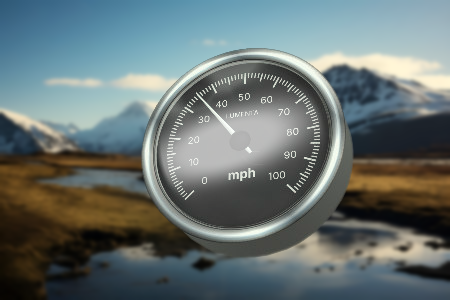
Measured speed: 35 mph
